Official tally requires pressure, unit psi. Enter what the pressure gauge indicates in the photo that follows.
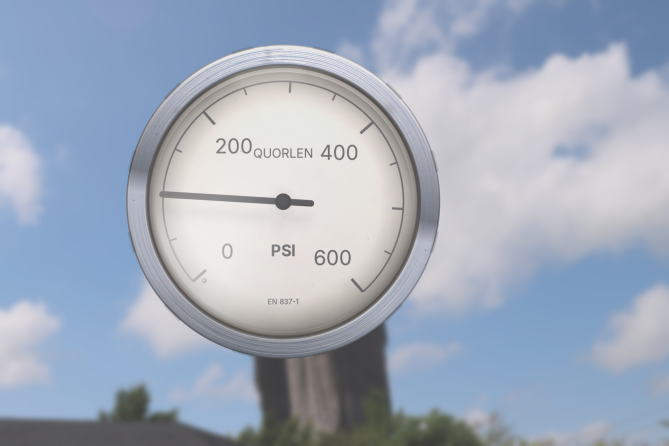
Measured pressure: 100 psi
